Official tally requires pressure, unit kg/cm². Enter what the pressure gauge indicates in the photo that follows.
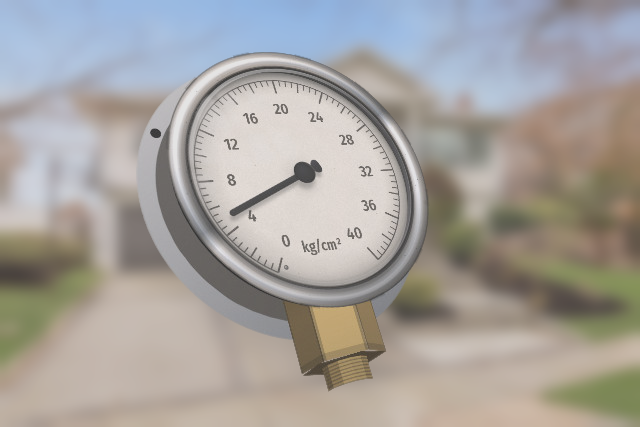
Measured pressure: 5 kg/cm²
